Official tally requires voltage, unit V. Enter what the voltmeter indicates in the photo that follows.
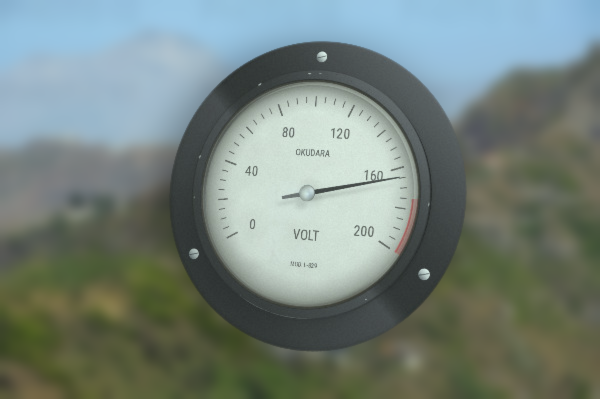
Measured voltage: 165 V
